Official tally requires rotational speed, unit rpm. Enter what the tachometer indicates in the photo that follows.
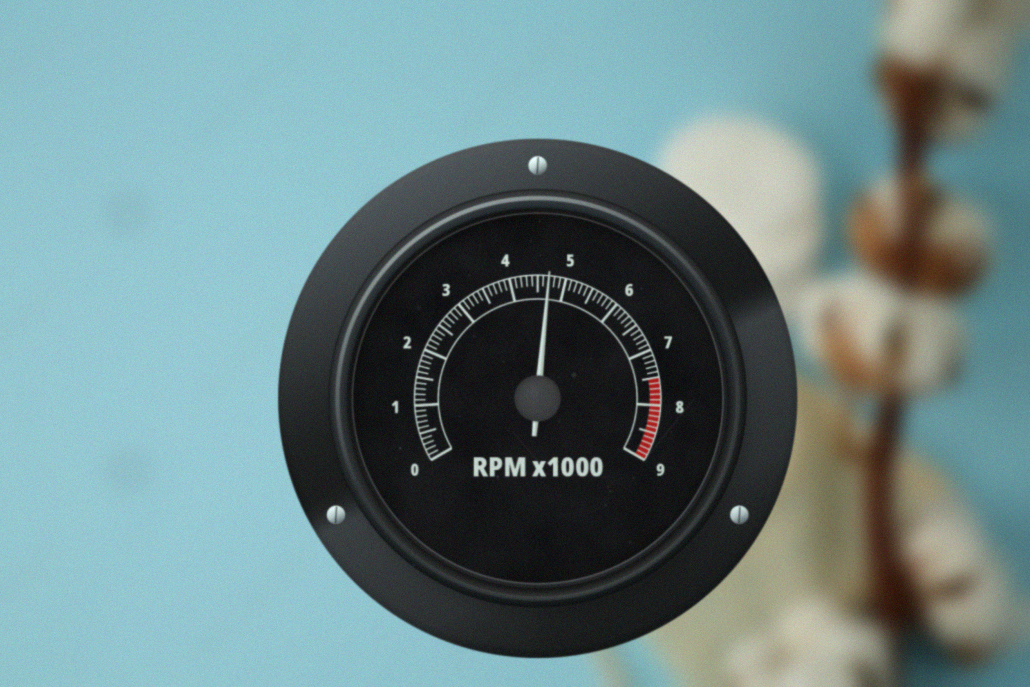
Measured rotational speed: 4700 rpm
